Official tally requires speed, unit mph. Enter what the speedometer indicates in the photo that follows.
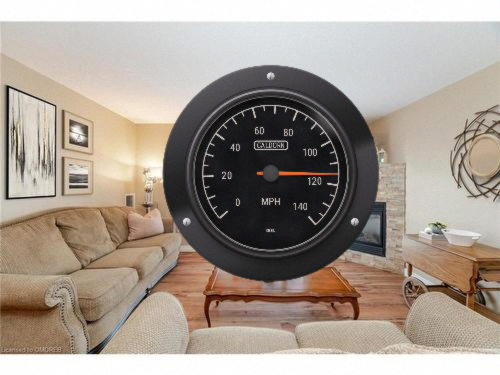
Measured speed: 115 mph
